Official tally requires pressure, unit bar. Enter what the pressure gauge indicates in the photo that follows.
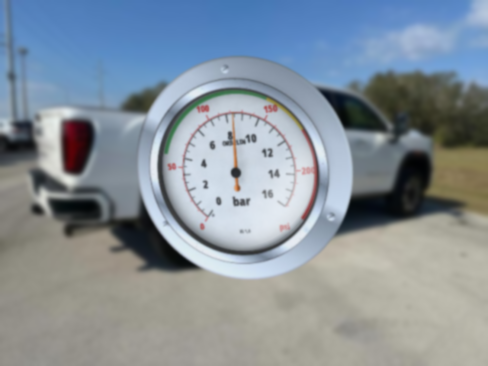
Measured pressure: 8.5 bar
